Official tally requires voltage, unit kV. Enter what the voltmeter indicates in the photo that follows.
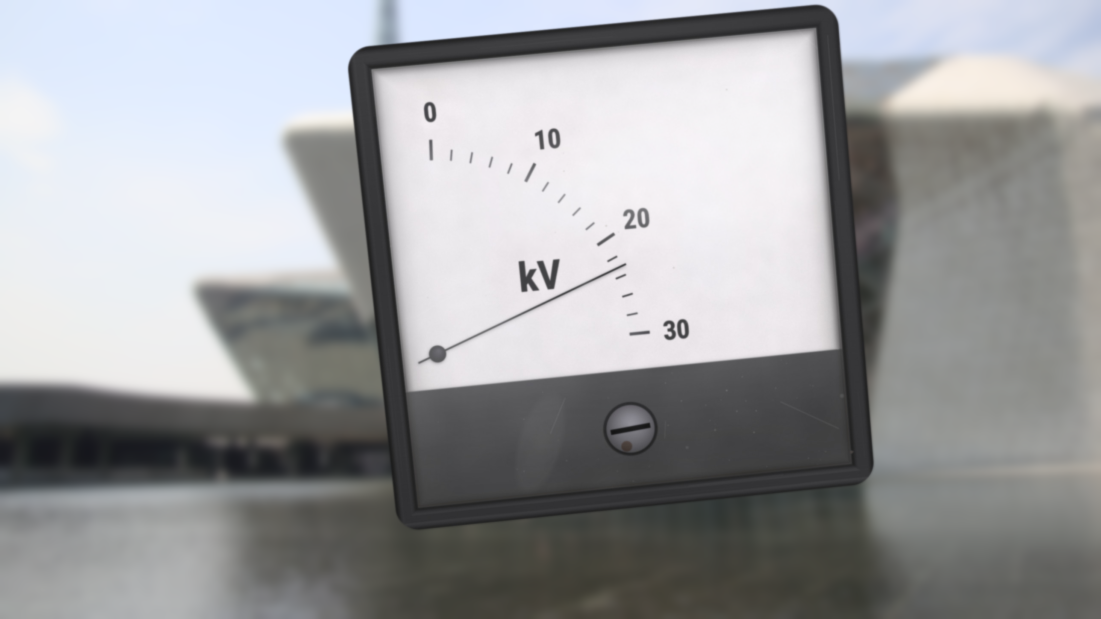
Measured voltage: 23 kV
